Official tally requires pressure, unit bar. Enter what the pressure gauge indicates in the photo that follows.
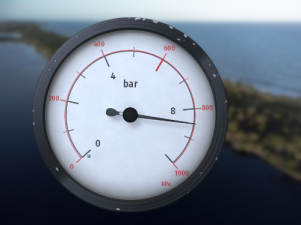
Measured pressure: 8.5 bar
